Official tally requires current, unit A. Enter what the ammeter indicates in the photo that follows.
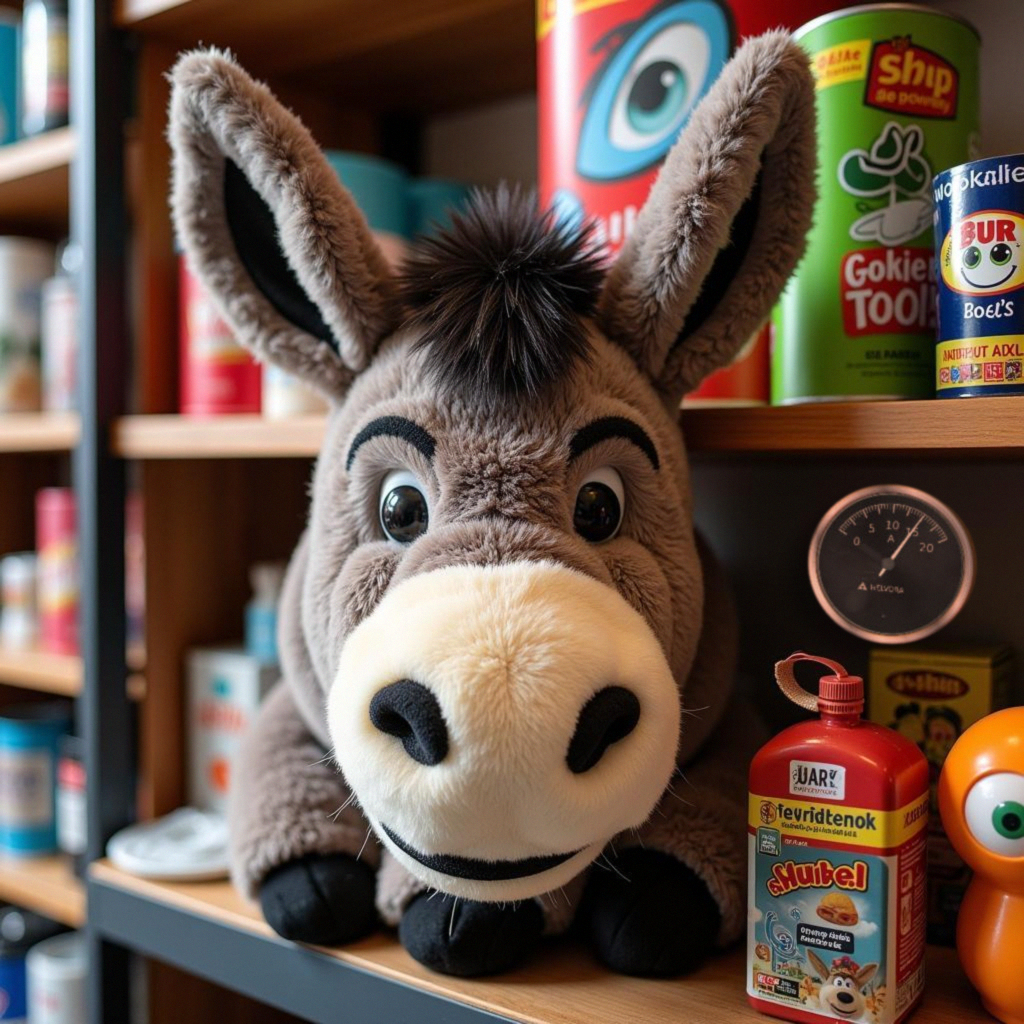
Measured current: 15 A
